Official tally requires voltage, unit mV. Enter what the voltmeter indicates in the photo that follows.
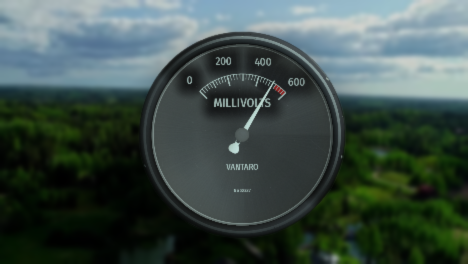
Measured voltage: 500 mV
